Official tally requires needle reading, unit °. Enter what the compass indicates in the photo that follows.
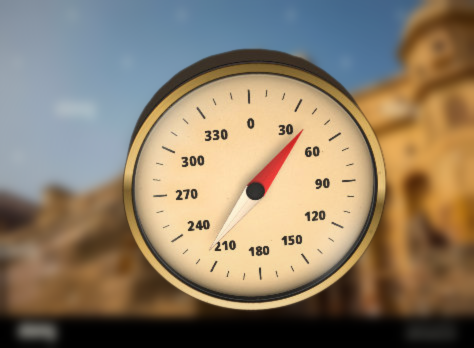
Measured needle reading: 40 °
